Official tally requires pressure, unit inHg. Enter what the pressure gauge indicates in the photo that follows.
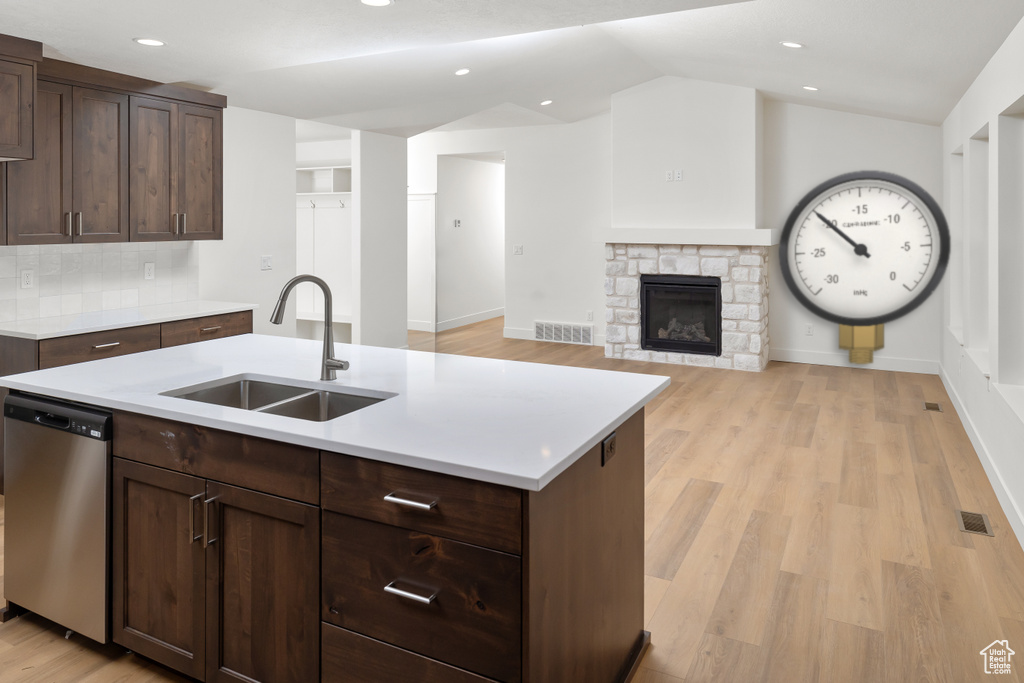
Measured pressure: -20 inHg
